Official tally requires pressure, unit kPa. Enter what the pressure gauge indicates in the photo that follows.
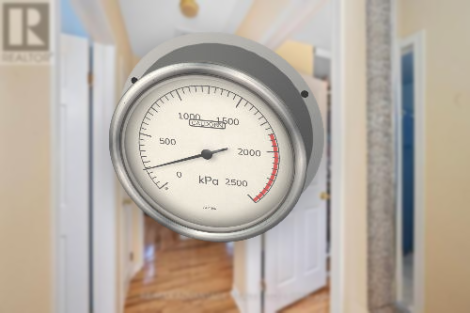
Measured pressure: 200 kPa
